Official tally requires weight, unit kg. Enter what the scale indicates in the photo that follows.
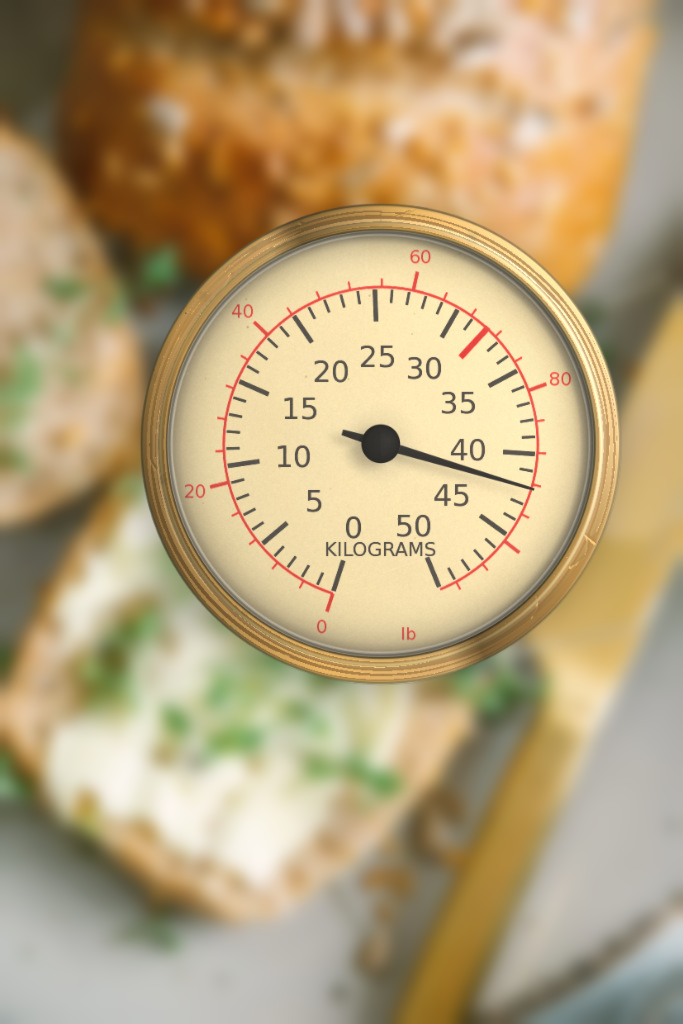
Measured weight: 42 kg
